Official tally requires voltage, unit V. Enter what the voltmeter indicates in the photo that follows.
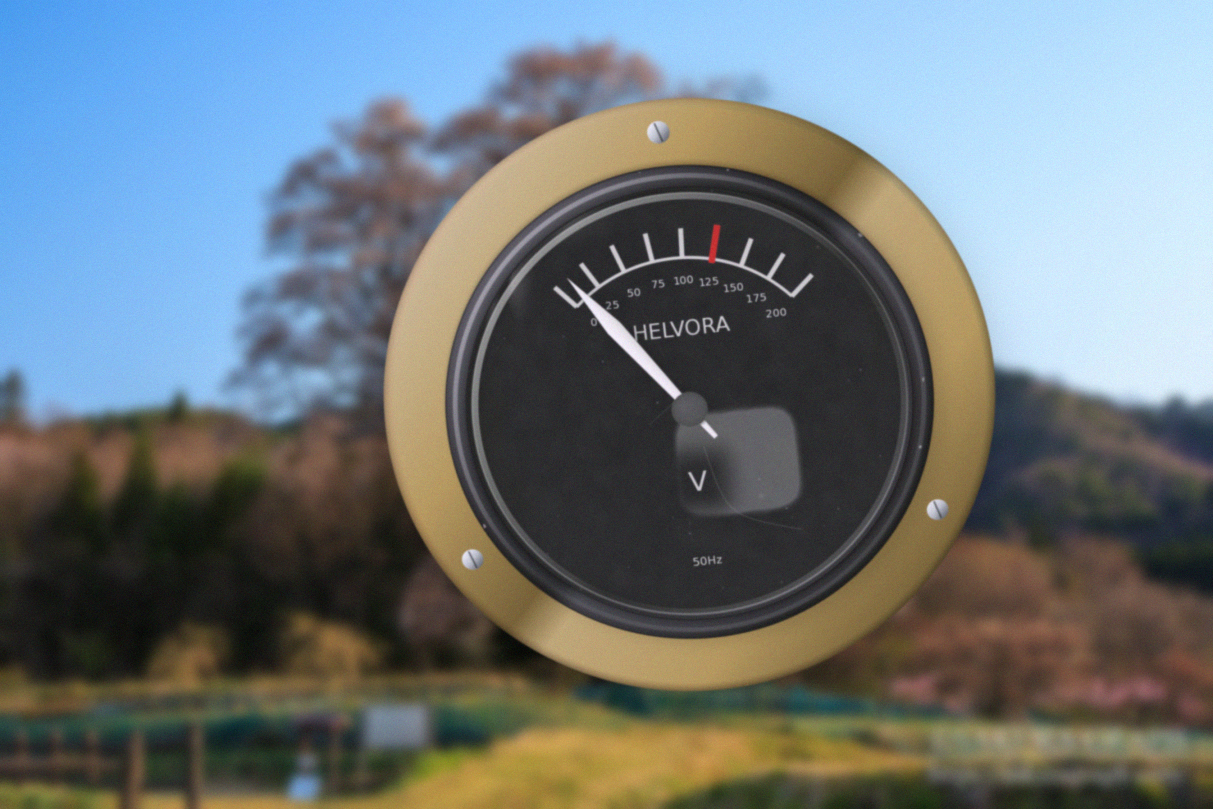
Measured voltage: 12.5 V
